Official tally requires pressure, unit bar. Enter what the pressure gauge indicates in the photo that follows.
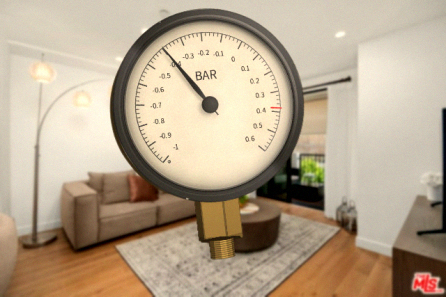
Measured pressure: -0.4 bar
